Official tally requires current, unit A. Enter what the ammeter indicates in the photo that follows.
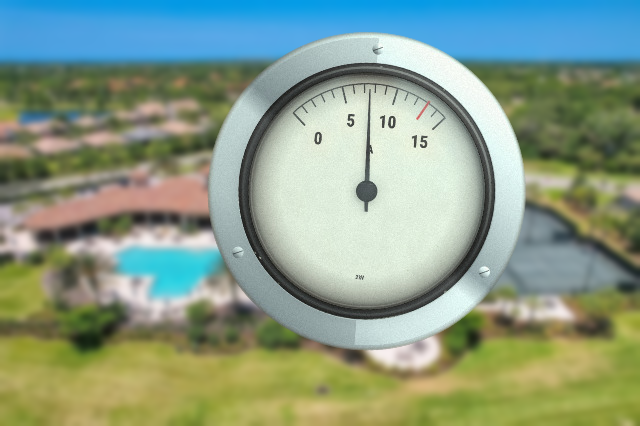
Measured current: 7.5 A
